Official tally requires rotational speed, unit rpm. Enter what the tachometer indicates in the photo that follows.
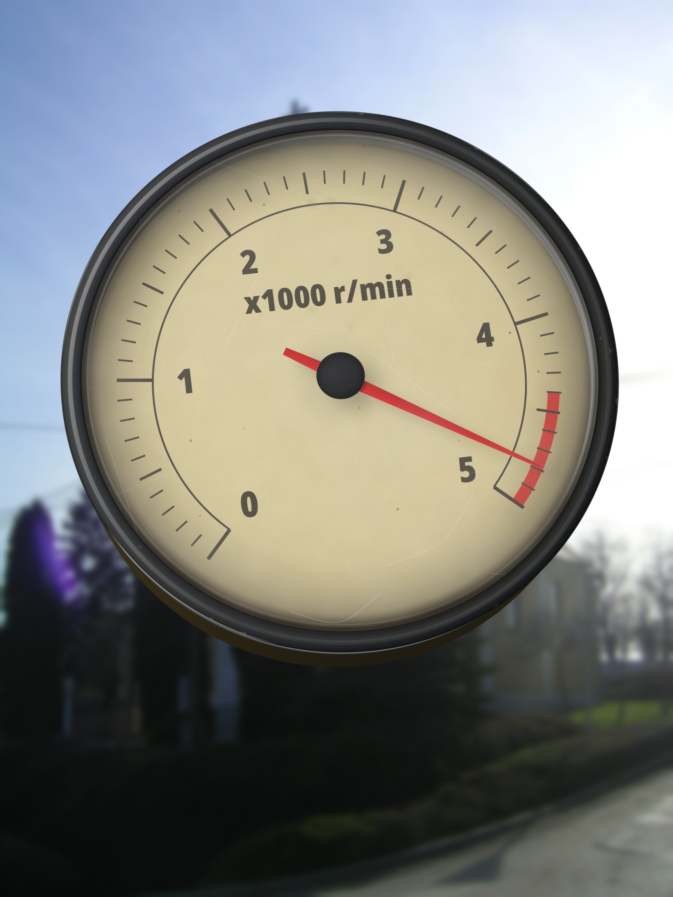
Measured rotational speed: 4800 rpm
